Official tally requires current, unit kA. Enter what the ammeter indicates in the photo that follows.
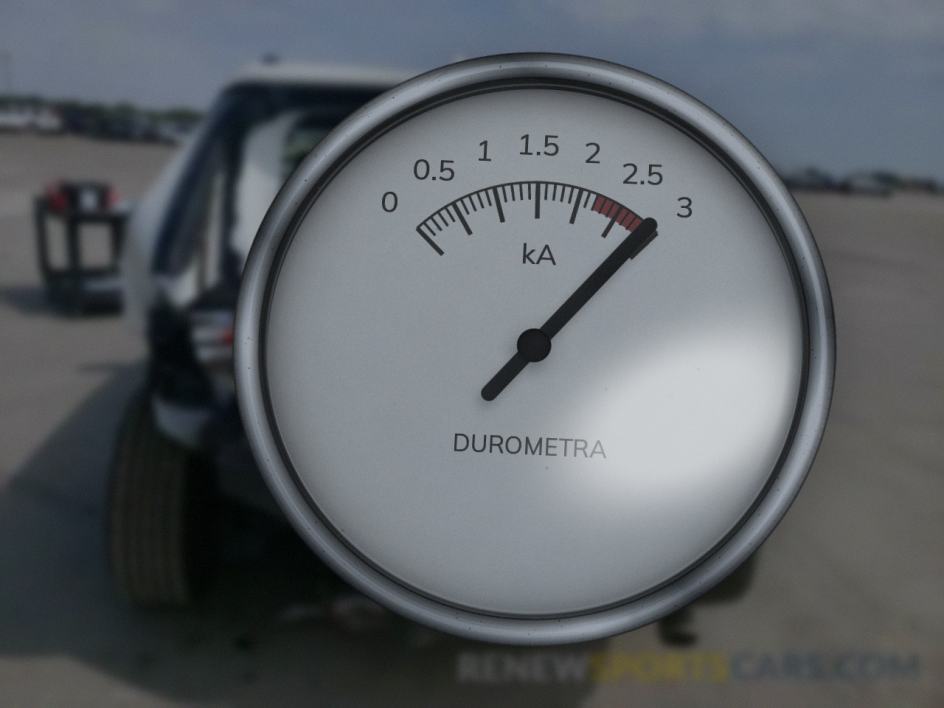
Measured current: 2.9 kA
